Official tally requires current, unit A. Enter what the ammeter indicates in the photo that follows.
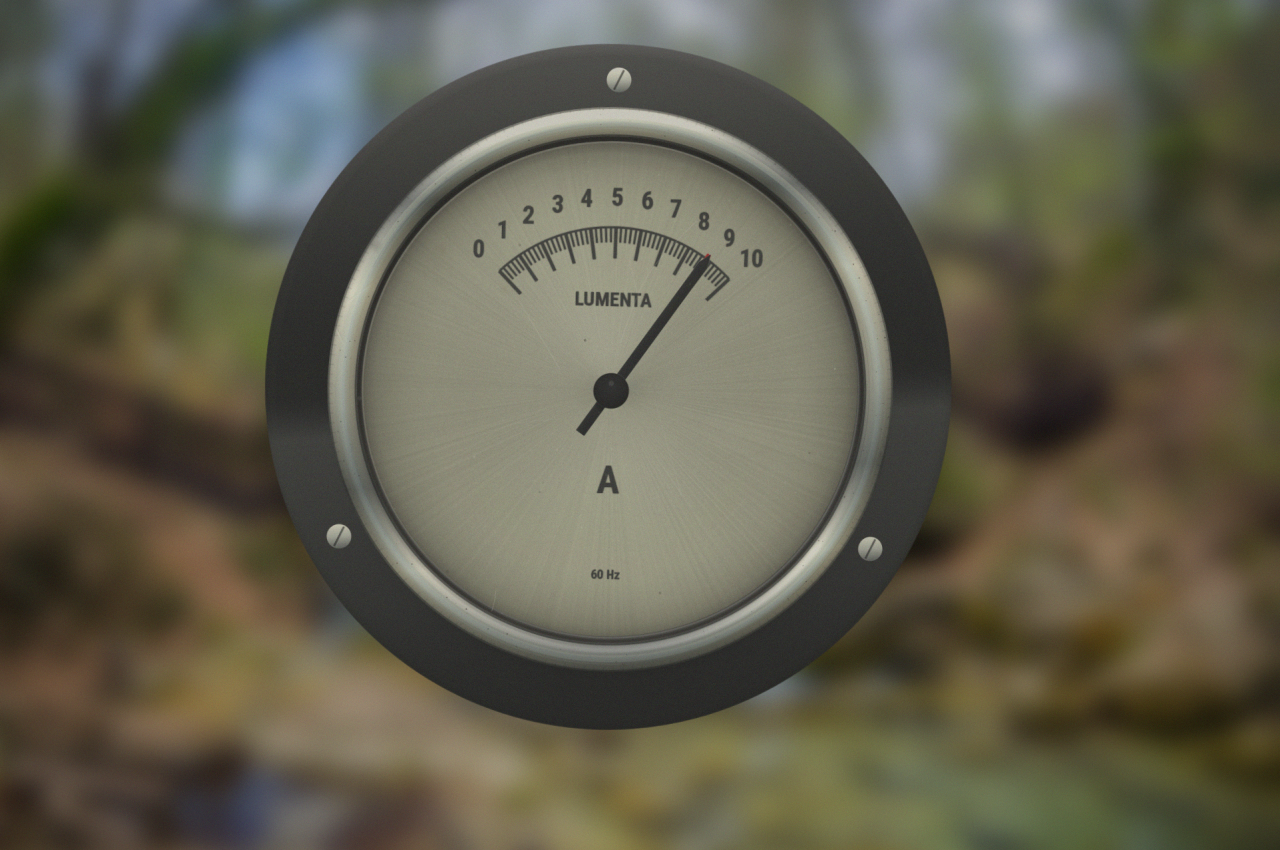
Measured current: 8.8 A
